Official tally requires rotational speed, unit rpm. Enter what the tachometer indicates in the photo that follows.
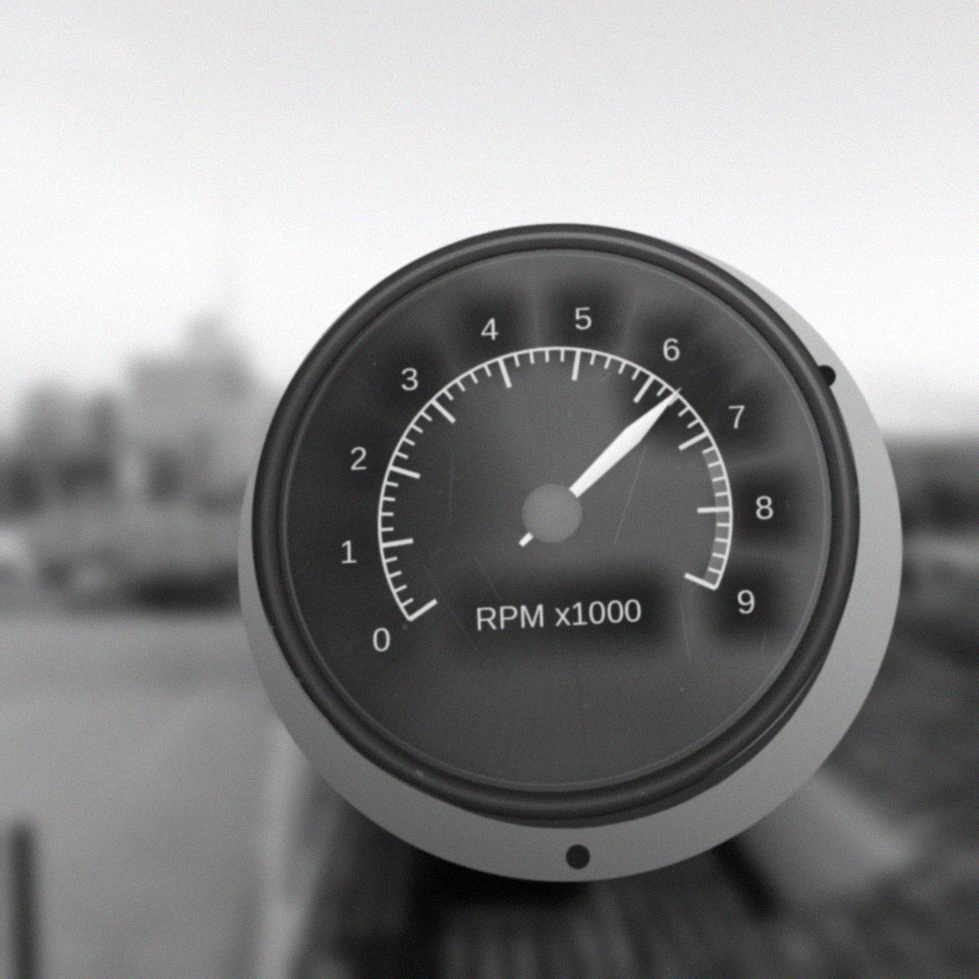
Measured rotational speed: 6400 rpm
